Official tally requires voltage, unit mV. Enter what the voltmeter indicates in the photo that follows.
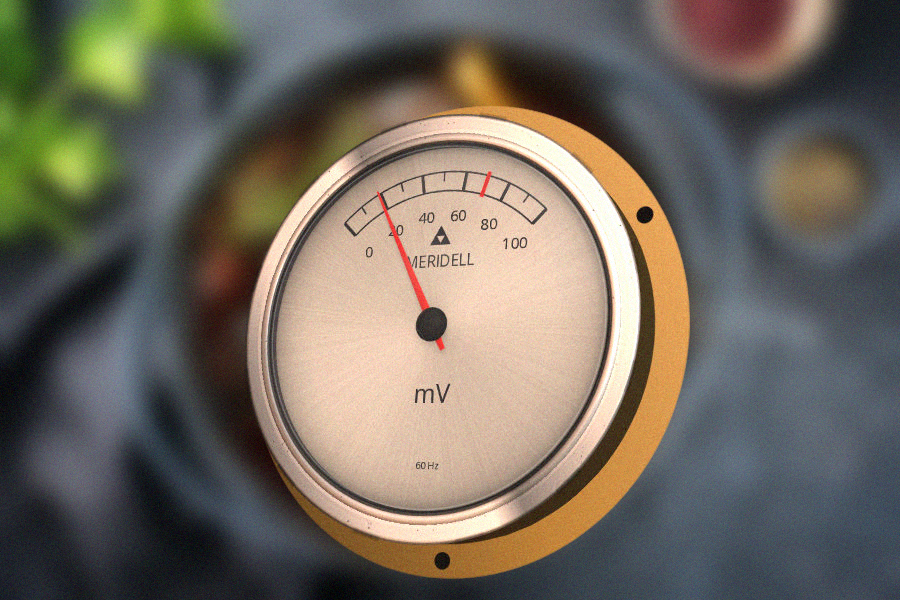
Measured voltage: 20 mV
